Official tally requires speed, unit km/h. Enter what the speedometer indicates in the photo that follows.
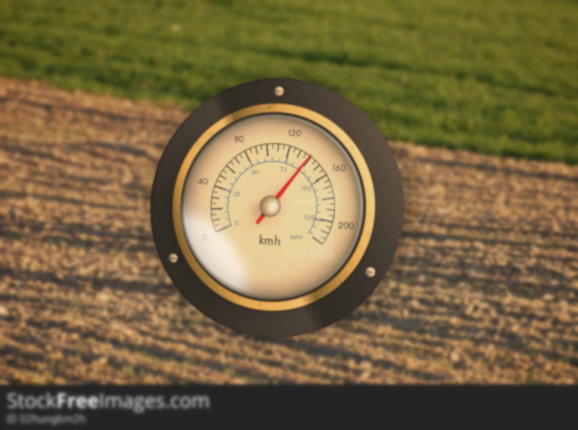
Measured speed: 140 km/h
